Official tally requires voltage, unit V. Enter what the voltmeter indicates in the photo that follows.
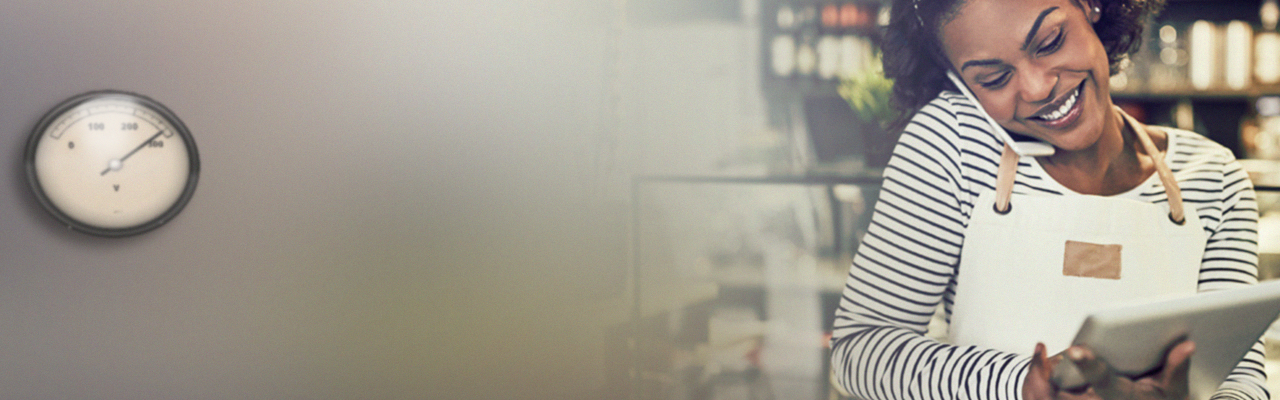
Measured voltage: 280 V
